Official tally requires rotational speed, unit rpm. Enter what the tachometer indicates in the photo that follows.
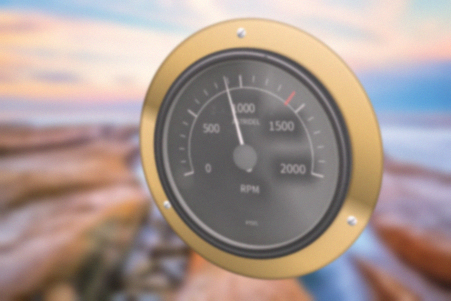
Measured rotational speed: 900 rpm
